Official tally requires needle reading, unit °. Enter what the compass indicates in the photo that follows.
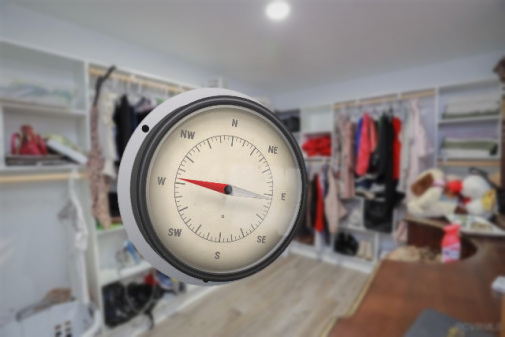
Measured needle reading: 275 °
